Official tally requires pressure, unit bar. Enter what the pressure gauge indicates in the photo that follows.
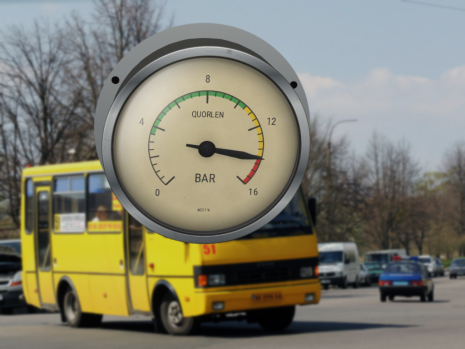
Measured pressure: 14 bar
